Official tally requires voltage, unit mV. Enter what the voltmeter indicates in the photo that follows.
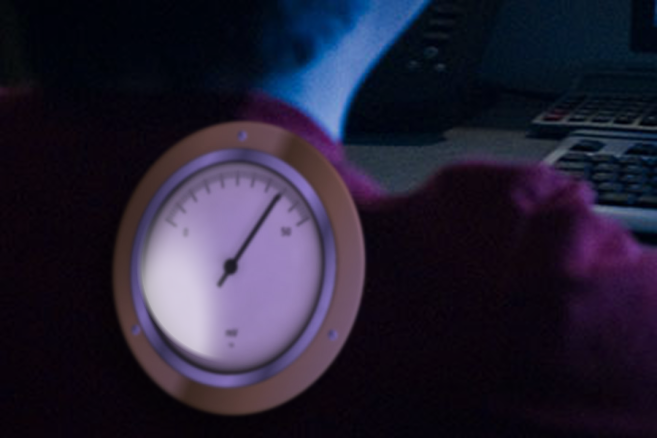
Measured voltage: 40 mV
